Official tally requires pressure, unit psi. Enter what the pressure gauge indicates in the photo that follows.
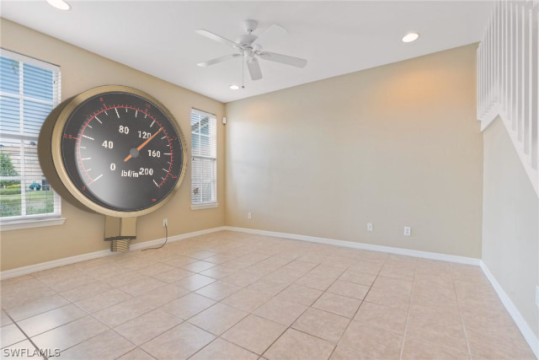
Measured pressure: 130 psi
